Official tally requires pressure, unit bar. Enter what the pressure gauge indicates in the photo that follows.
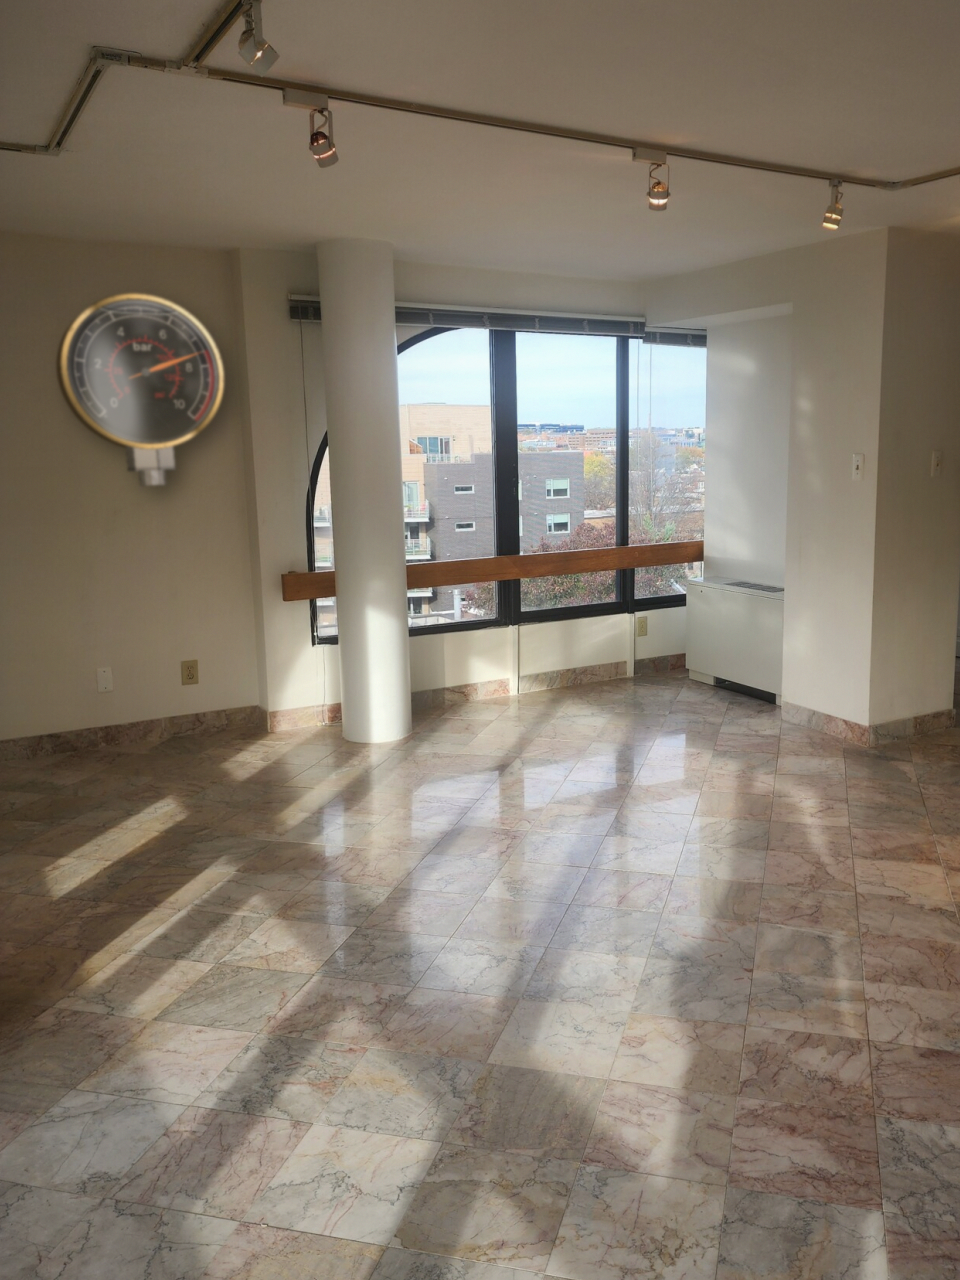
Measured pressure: 7.5 bar
